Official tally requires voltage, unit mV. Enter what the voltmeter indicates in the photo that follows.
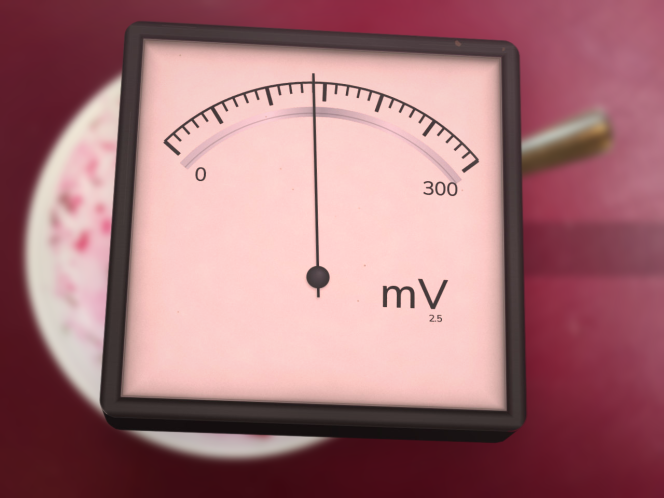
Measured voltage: 140 mV
